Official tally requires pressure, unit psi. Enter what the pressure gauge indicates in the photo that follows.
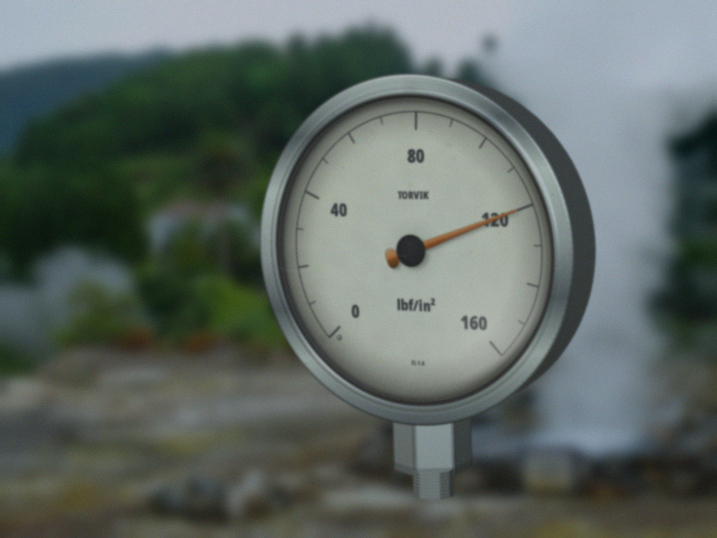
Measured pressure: 120 psi
